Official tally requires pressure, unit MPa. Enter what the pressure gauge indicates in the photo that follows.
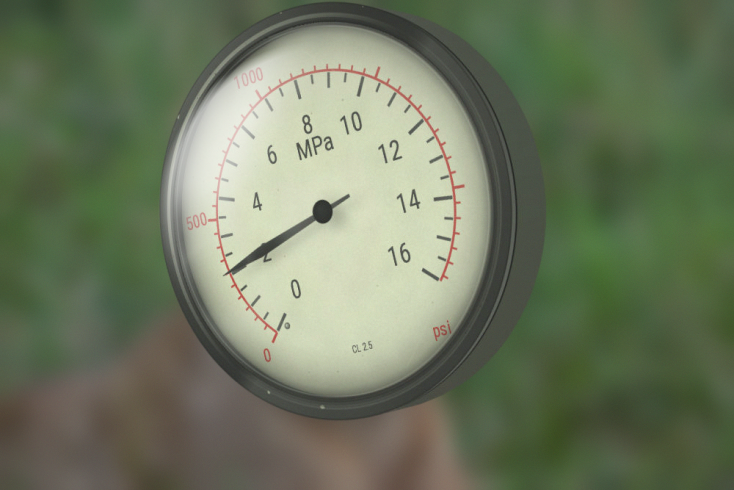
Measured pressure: 2 MPa
